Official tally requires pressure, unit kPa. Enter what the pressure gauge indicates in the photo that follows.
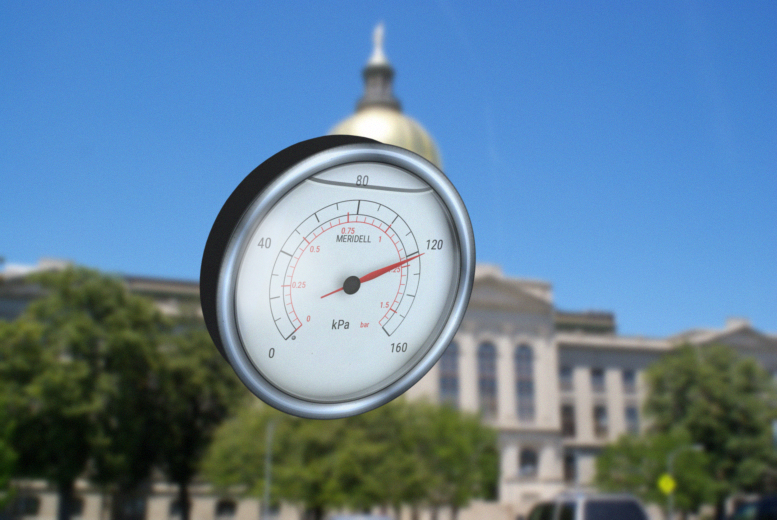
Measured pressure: 120 kPa
